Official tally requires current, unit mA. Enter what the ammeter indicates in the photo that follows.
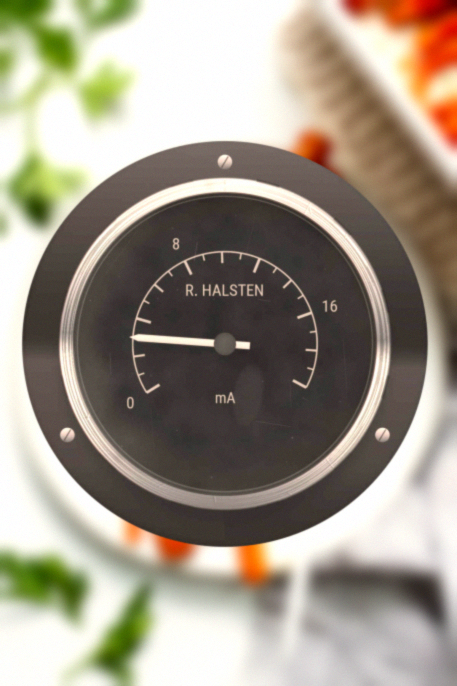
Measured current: 3 mA
